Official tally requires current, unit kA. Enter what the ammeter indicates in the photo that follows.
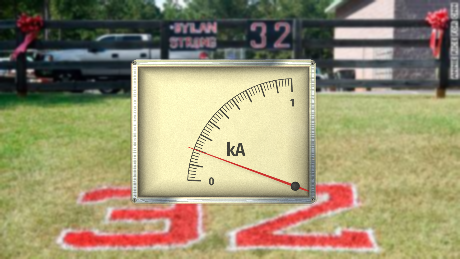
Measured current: 0.2 kA
